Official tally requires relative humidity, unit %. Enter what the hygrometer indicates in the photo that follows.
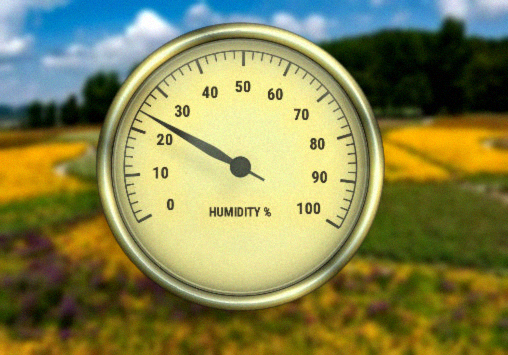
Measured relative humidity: 24 %
